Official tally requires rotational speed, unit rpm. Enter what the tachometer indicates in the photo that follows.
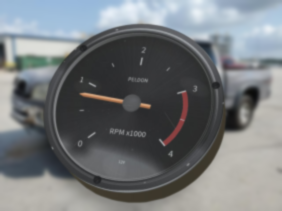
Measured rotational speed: 750 rpm
